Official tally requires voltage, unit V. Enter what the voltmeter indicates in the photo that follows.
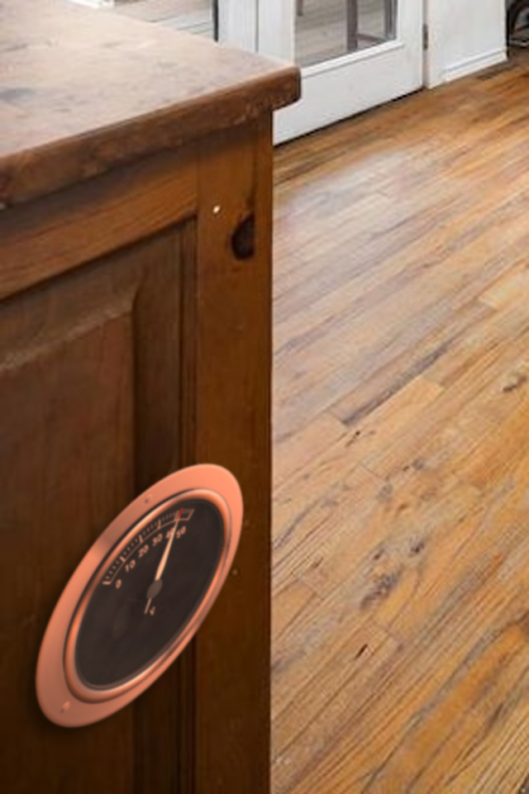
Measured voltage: 40 V
